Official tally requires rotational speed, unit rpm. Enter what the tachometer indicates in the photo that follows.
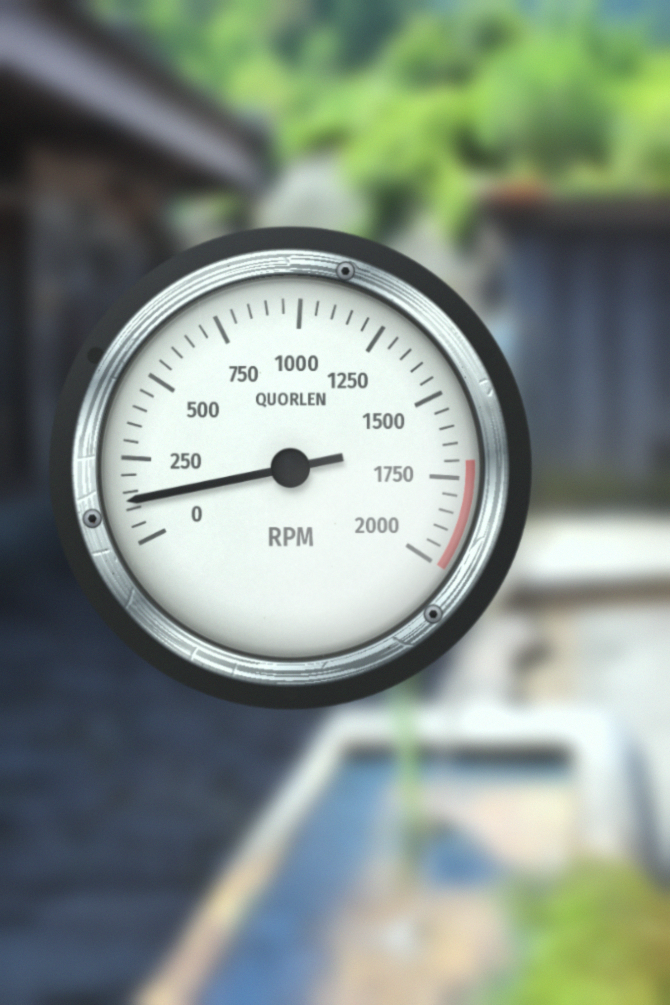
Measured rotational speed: 125 rpm
